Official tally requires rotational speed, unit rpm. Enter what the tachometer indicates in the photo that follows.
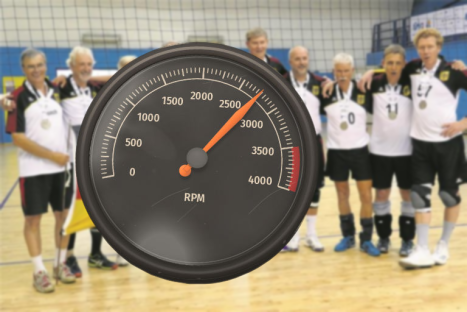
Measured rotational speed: 2750 rpm
